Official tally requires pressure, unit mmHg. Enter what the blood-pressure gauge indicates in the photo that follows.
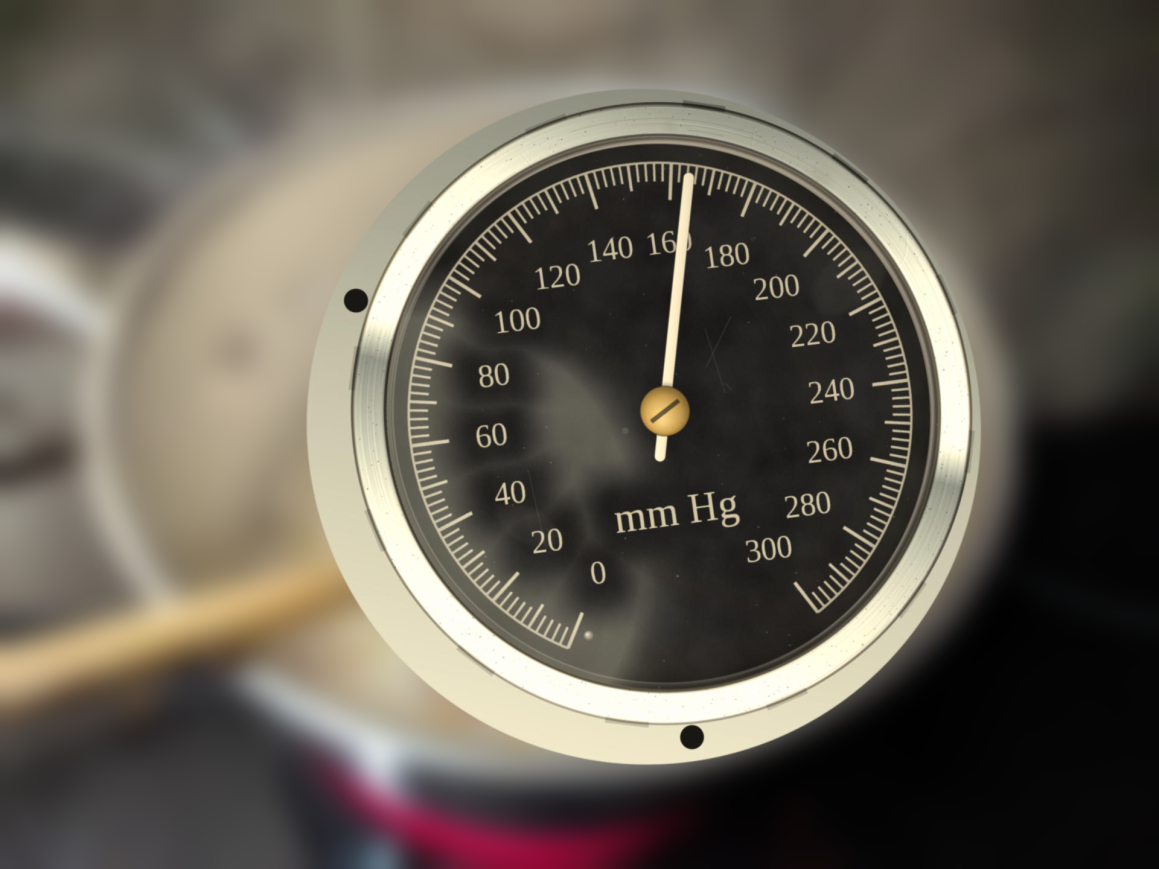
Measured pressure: 164 mmHg
